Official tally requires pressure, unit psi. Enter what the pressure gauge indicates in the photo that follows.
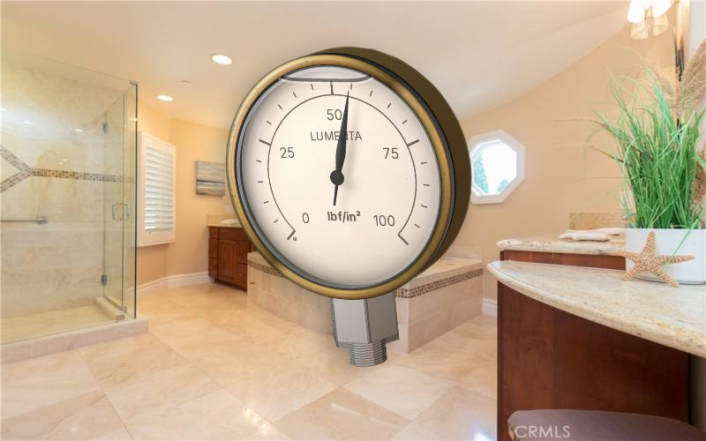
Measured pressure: 55 psi
